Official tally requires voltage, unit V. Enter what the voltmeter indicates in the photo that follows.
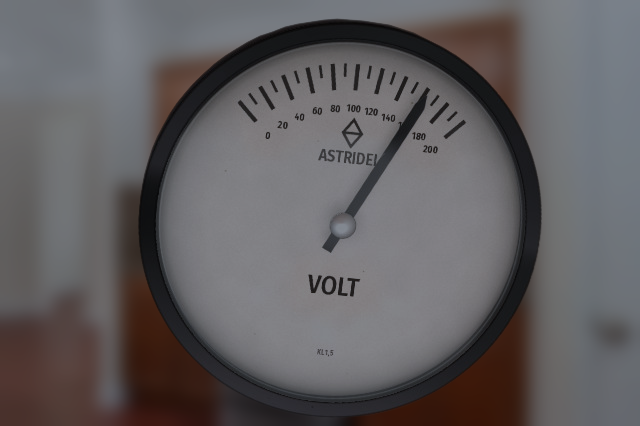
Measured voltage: 160 V
